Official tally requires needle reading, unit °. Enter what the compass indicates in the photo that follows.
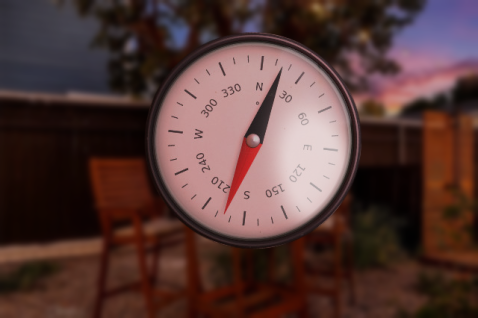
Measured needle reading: 195 °
